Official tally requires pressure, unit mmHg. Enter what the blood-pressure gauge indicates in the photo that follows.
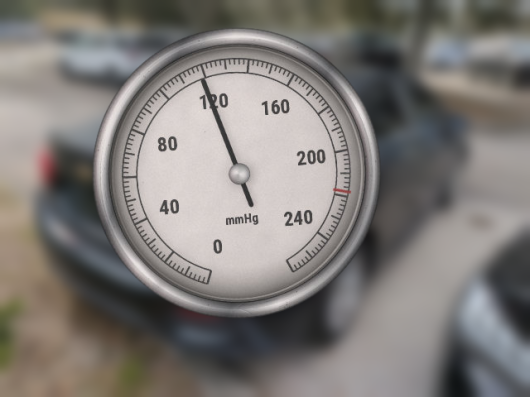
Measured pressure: 118 mmHg
